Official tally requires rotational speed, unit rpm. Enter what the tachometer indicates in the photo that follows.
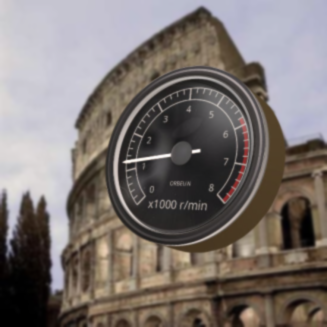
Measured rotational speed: 1200 rpm
